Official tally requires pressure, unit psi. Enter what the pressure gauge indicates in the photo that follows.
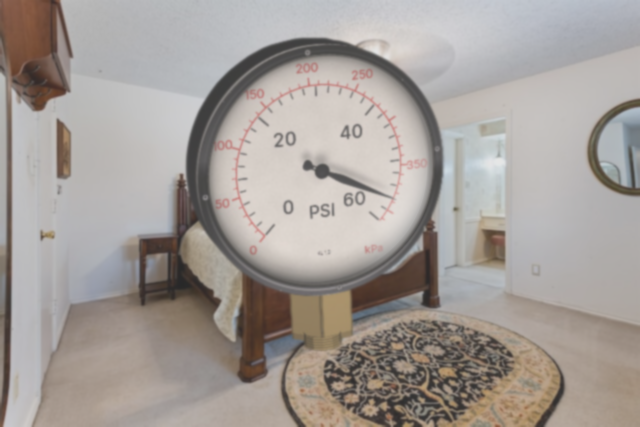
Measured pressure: 56 psi
